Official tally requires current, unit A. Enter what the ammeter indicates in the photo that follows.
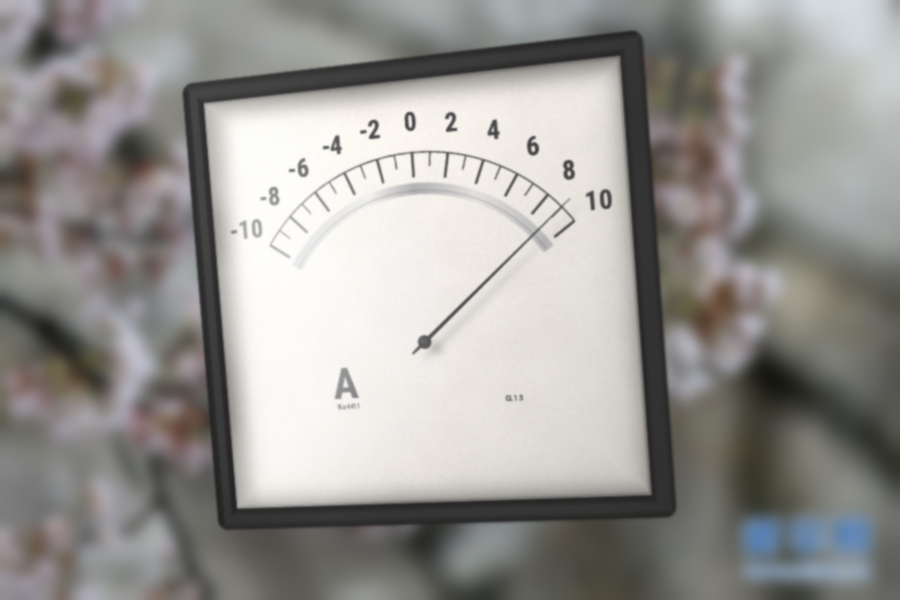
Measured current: 9 A
